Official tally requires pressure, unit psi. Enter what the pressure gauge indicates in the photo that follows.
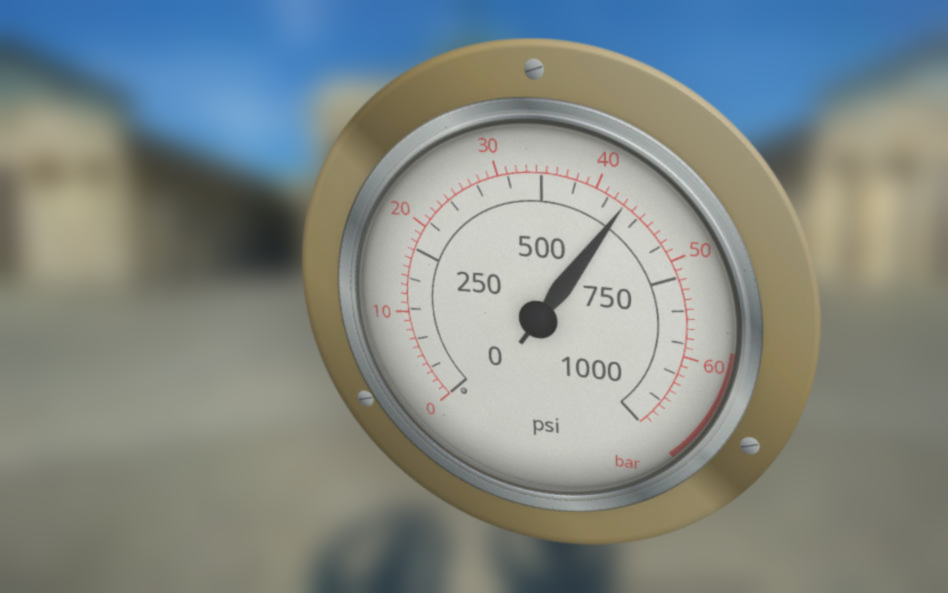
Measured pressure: 625 psi
